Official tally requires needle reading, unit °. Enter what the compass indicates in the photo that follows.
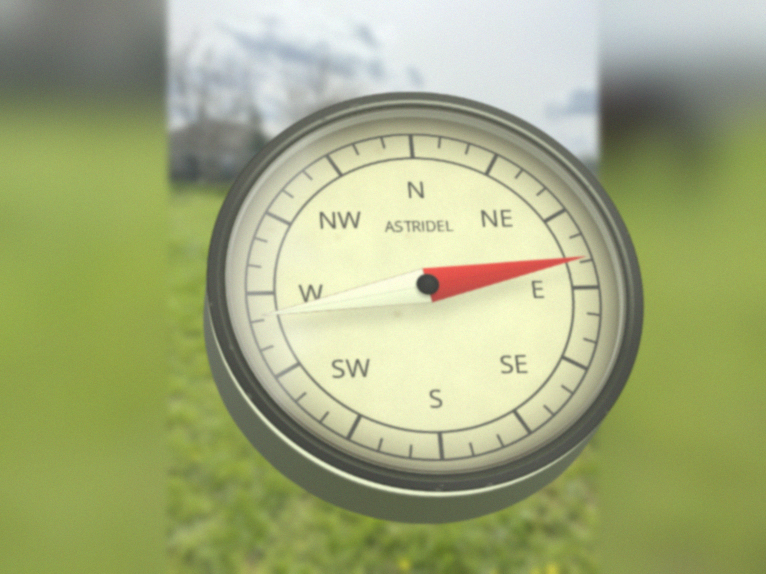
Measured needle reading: 80 °
